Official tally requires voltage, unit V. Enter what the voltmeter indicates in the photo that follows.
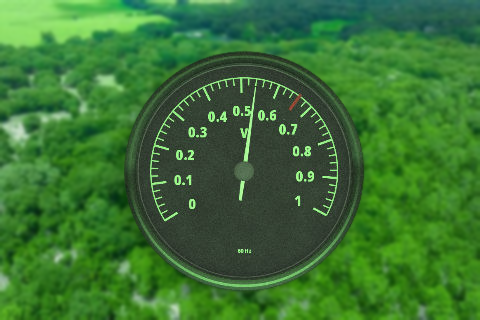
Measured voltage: 0.54 V
